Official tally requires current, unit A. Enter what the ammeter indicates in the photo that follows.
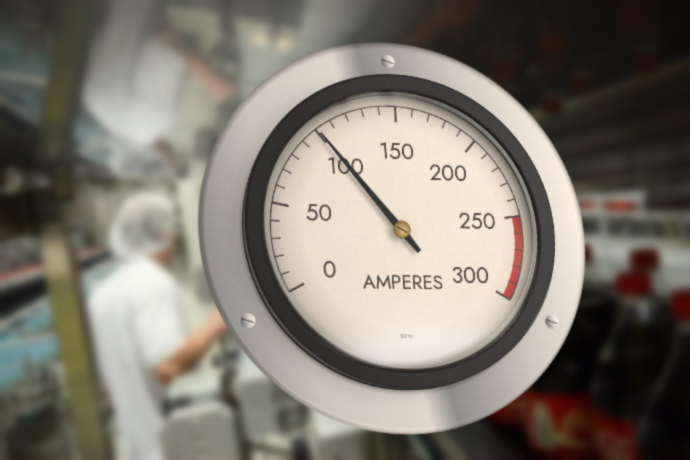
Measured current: 100 A
